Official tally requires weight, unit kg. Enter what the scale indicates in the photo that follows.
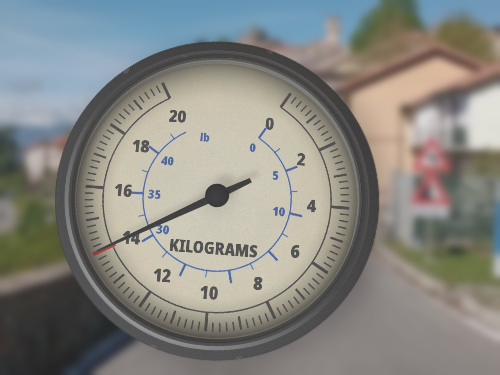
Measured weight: 14 kg
